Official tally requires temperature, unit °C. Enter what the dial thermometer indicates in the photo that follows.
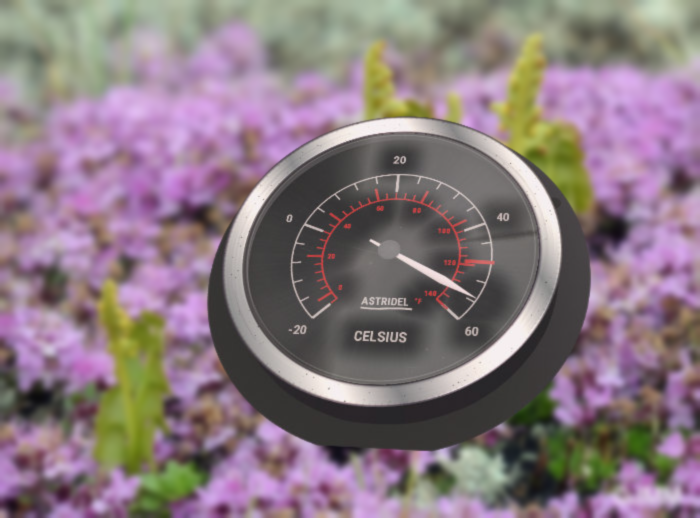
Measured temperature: 56 °C
